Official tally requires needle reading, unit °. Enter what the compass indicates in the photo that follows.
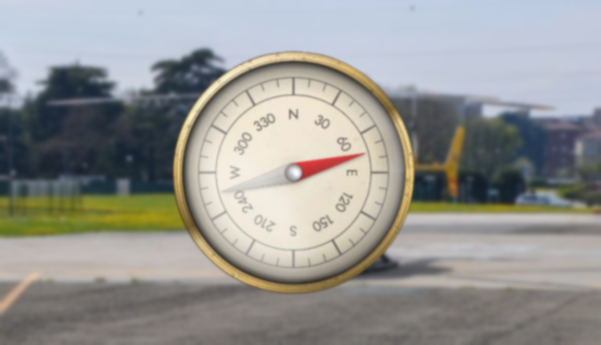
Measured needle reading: 75 °
